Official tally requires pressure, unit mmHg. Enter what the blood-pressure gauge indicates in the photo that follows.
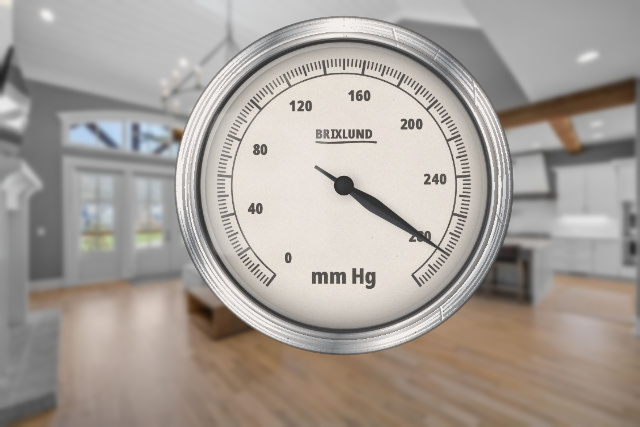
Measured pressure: 280 mmHg
